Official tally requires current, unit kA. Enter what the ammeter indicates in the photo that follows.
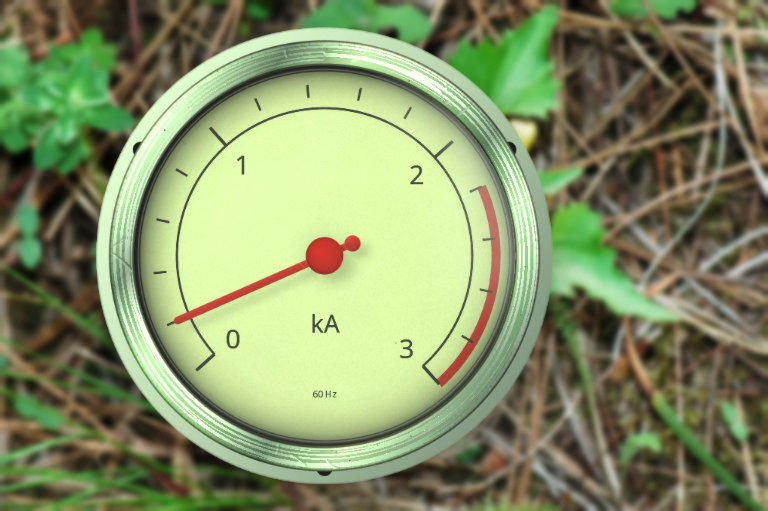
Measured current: 0.2 kA
